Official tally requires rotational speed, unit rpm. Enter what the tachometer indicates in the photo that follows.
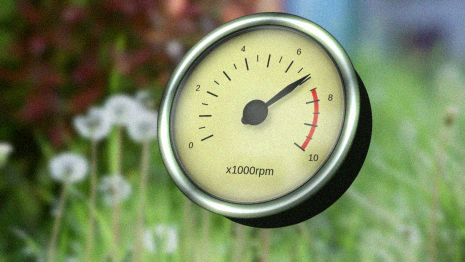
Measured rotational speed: 7000 rpm
